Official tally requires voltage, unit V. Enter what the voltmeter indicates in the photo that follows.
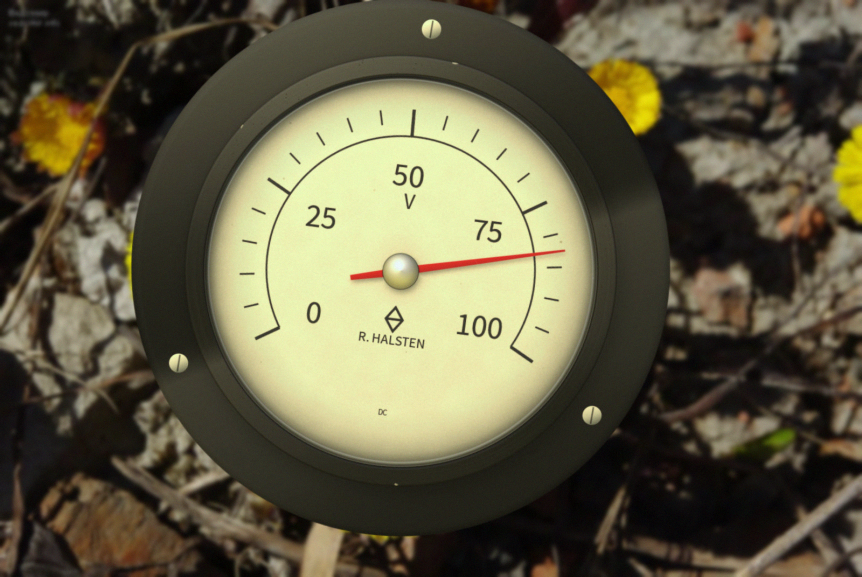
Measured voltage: 82.5 V
